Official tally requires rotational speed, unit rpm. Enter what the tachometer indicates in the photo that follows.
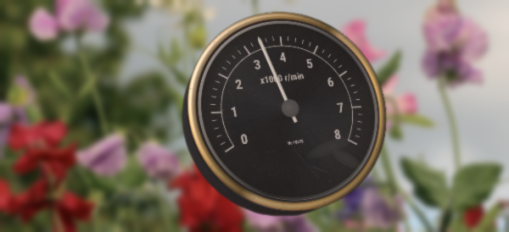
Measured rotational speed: 3400 rpm
